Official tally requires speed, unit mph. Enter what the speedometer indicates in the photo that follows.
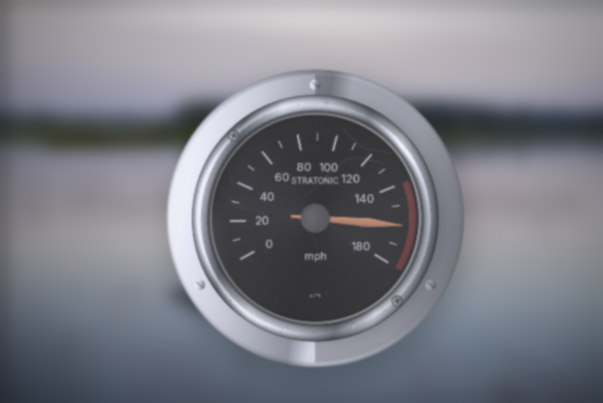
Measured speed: 160 mph
